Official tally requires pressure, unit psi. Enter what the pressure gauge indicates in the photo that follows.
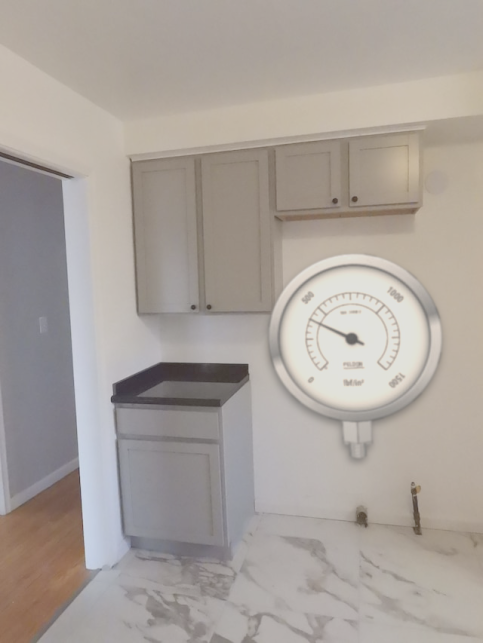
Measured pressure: 400 psi
